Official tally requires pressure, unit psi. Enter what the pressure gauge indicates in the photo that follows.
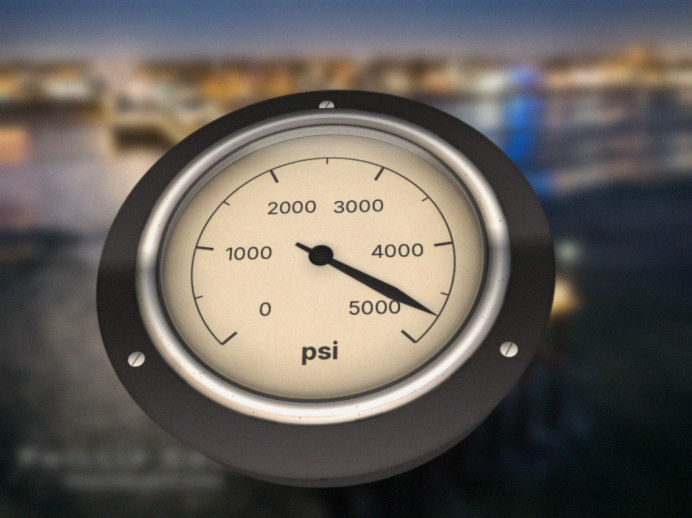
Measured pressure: 4750 psi
